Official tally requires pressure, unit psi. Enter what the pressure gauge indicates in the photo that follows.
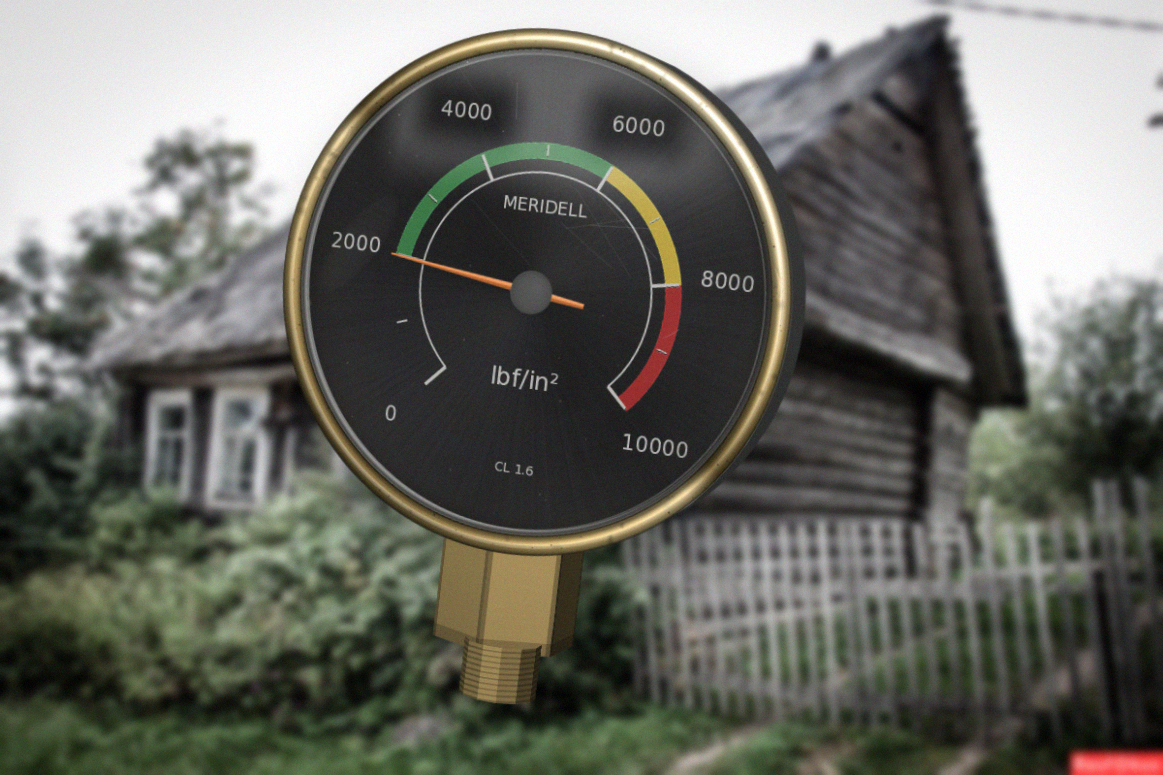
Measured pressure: 2000 psi
